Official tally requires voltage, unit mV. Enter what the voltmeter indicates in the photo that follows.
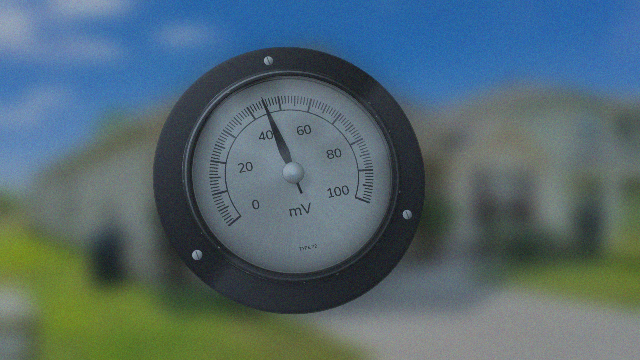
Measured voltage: 45 mV
